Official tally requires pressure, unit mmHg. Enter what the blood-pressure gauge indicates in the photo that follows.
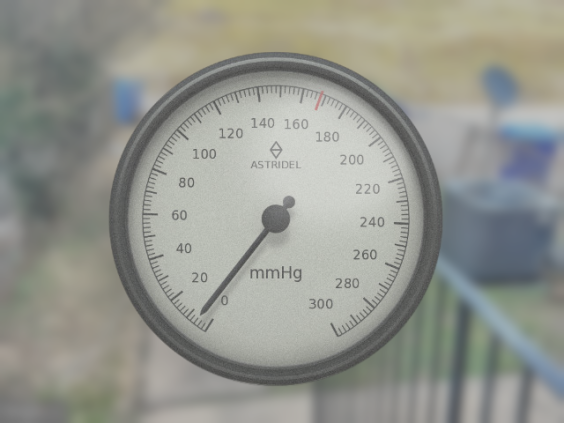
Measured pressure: 6 mmHg
